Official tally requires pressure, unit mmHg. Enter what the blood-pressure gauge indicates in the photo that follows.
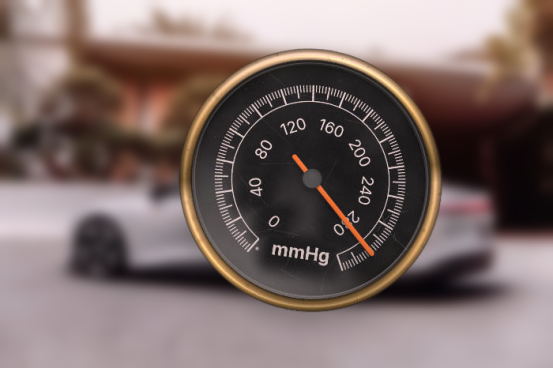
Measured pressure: 280 mmHg
